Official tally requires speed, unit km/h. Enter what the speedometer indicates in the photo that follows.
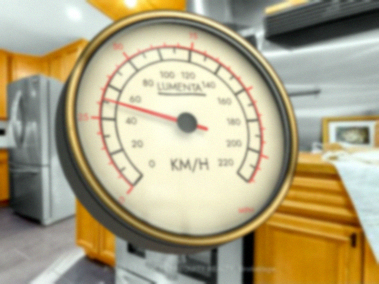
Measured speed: 50 km/h
